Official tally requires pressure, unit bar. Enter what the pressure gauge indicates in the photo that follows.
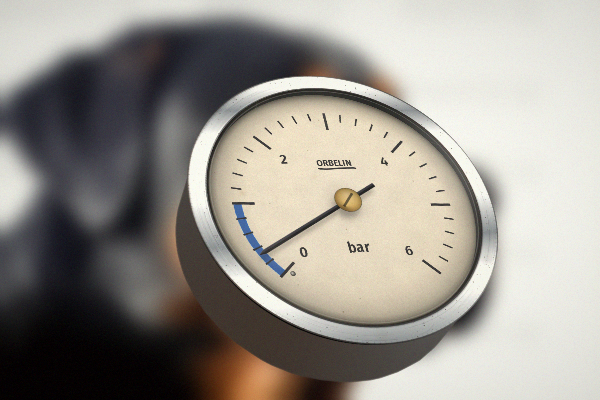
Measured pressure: 0.3 bar
